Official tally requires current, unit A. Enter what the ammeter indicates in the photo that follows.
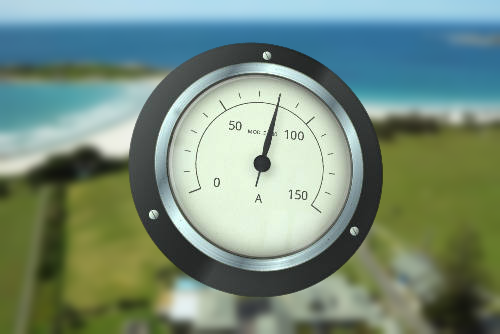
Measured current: 80 A
